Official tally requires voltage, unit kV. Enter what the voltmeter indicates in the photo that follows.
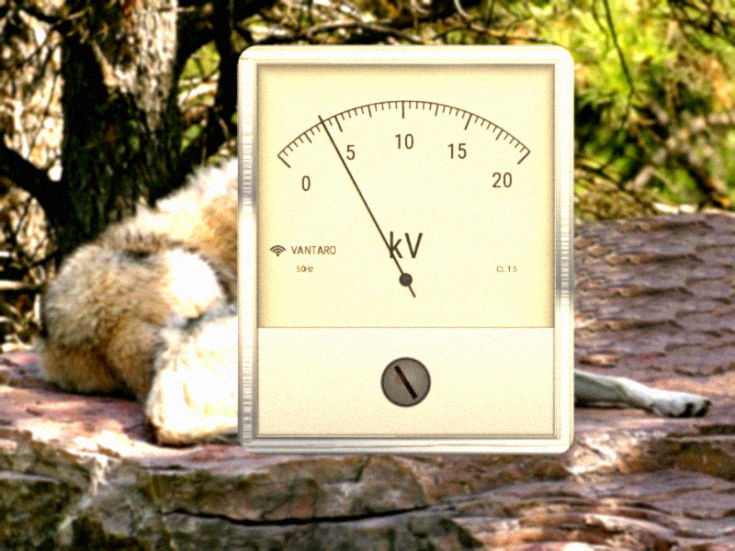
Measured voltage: 4 kV
